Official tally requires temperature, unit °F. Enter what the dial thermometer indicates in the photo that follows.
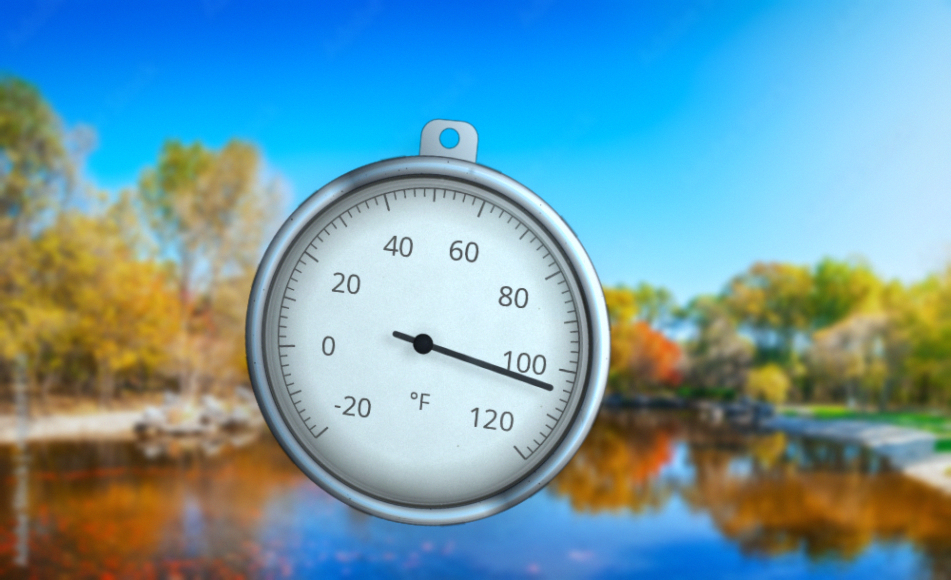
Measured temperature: 104 °F
